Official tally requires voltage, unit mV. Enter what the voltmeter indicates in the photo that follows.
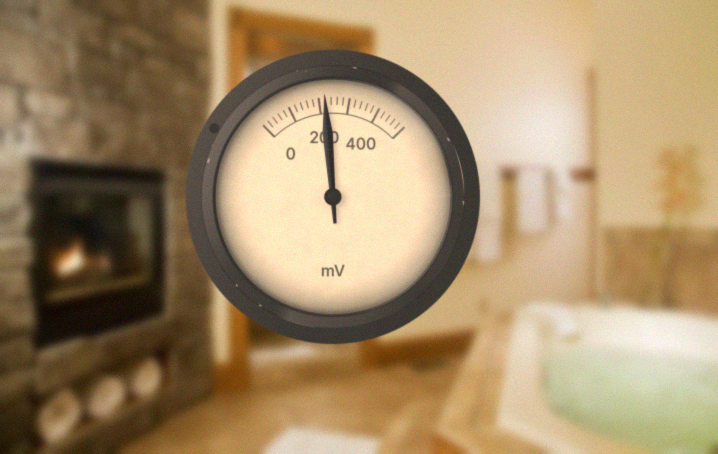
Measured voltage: 220 mV
